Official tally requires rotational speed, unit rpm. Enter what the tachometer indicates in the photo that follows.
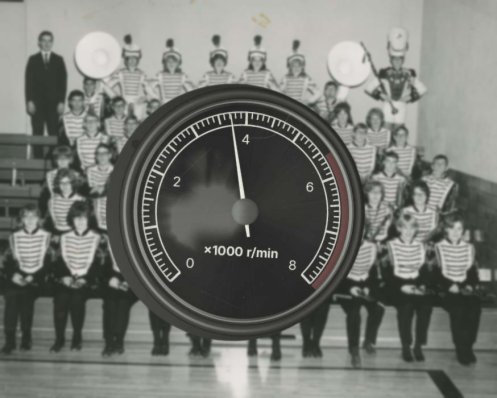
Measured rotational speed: 3700 rpm
